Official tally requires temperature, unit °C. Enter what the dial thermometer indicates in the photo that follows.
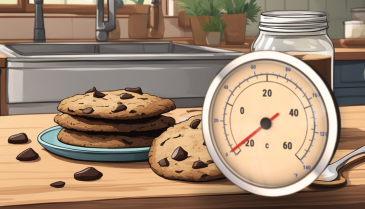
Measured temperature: -18 °C
